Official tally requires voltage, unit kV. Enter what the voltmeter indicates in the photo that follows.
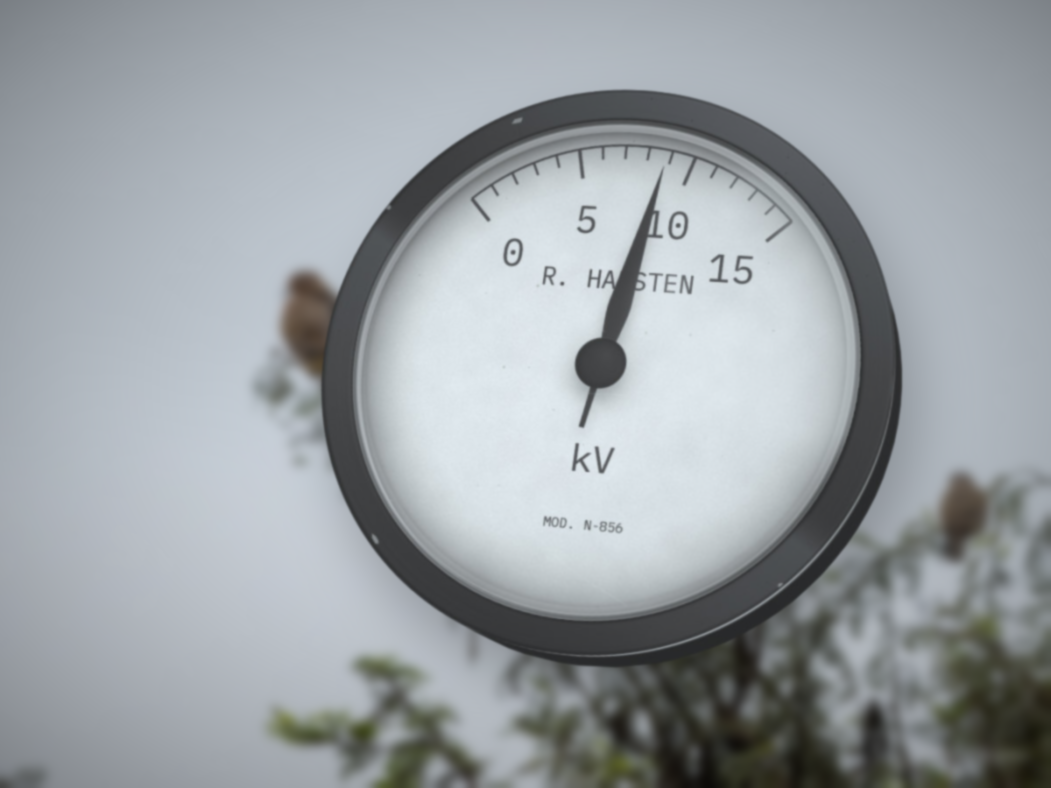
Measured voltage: 9 kV
